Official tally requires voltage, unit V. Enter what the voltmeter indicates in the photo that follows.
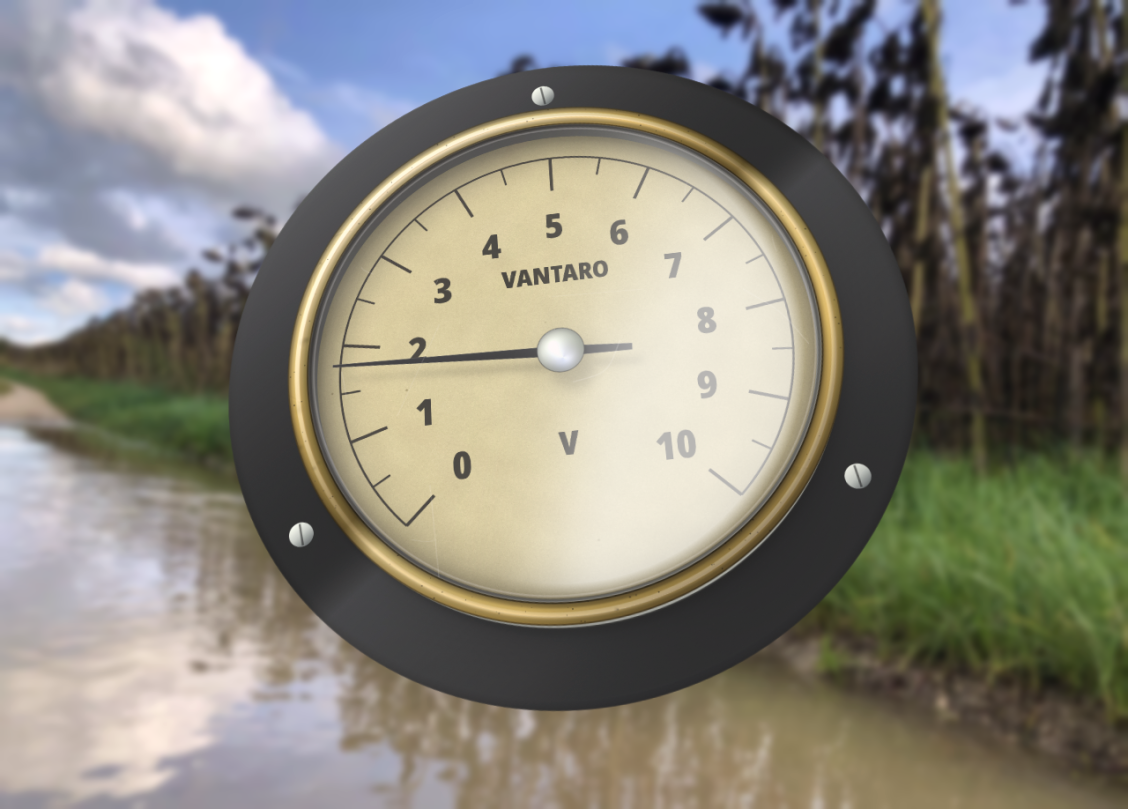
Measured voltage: 1.75 V
